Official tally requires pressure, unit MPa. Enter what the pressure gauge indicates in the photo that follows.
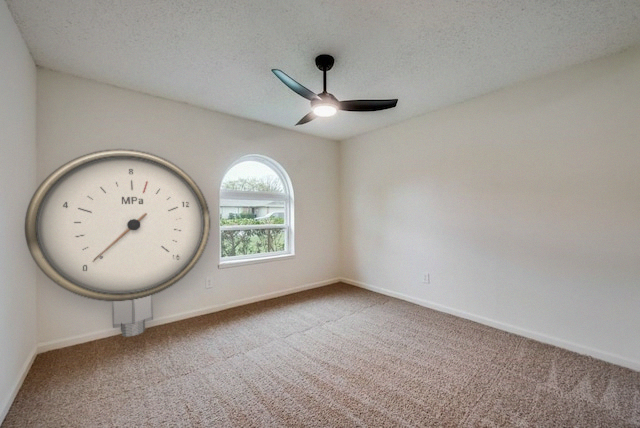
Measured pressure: 0 MPa
